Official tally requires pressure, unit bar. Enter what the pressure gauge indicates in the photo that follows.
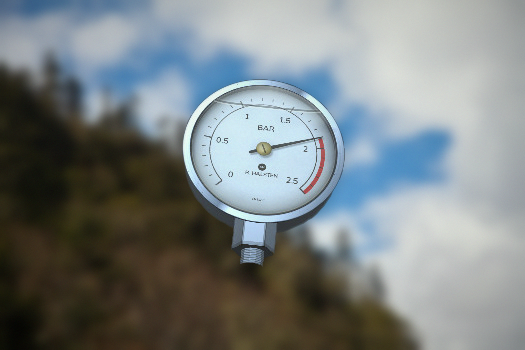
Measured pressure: 1.9 bar
